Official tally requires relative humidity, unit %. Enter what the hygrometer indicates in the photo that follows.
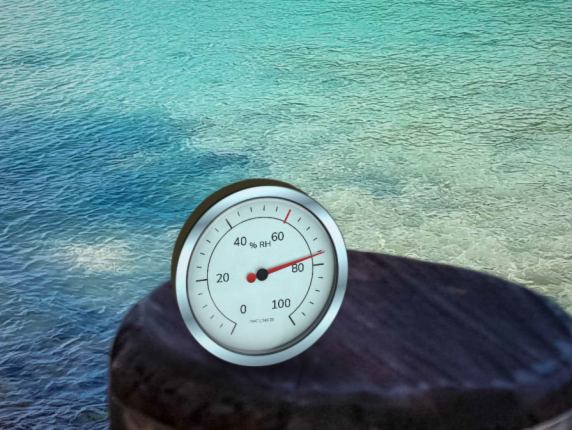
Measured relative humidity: 76 %
